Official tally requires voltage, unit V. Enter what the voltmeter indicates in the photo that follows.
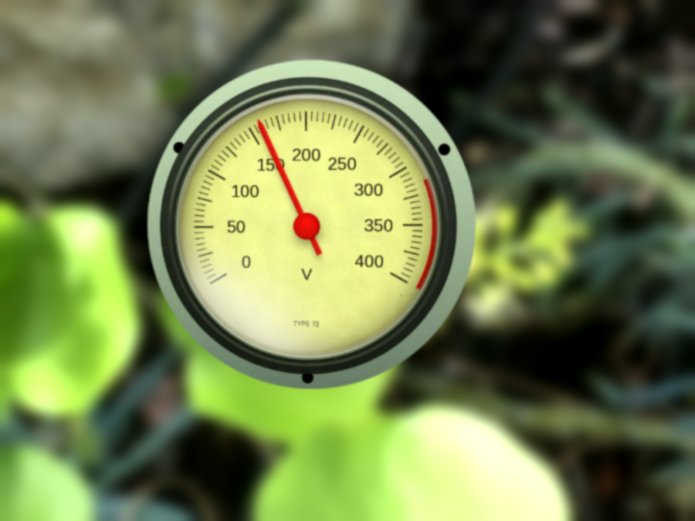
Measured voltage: 160 V
